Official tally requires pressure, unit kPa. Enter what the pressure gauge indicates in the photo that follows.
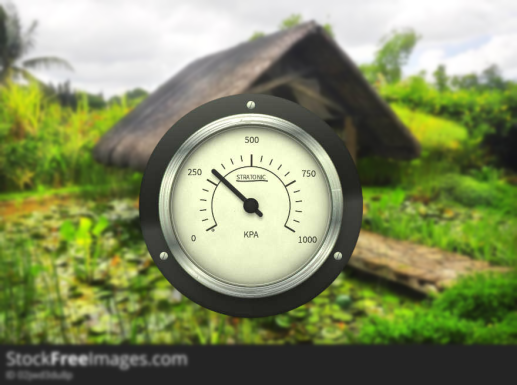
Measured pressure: 300 kPa
